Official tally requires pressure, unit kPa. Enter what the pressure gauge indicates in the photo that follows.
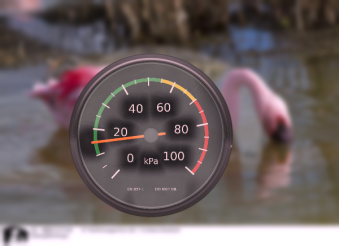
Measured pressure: 15 kPa
